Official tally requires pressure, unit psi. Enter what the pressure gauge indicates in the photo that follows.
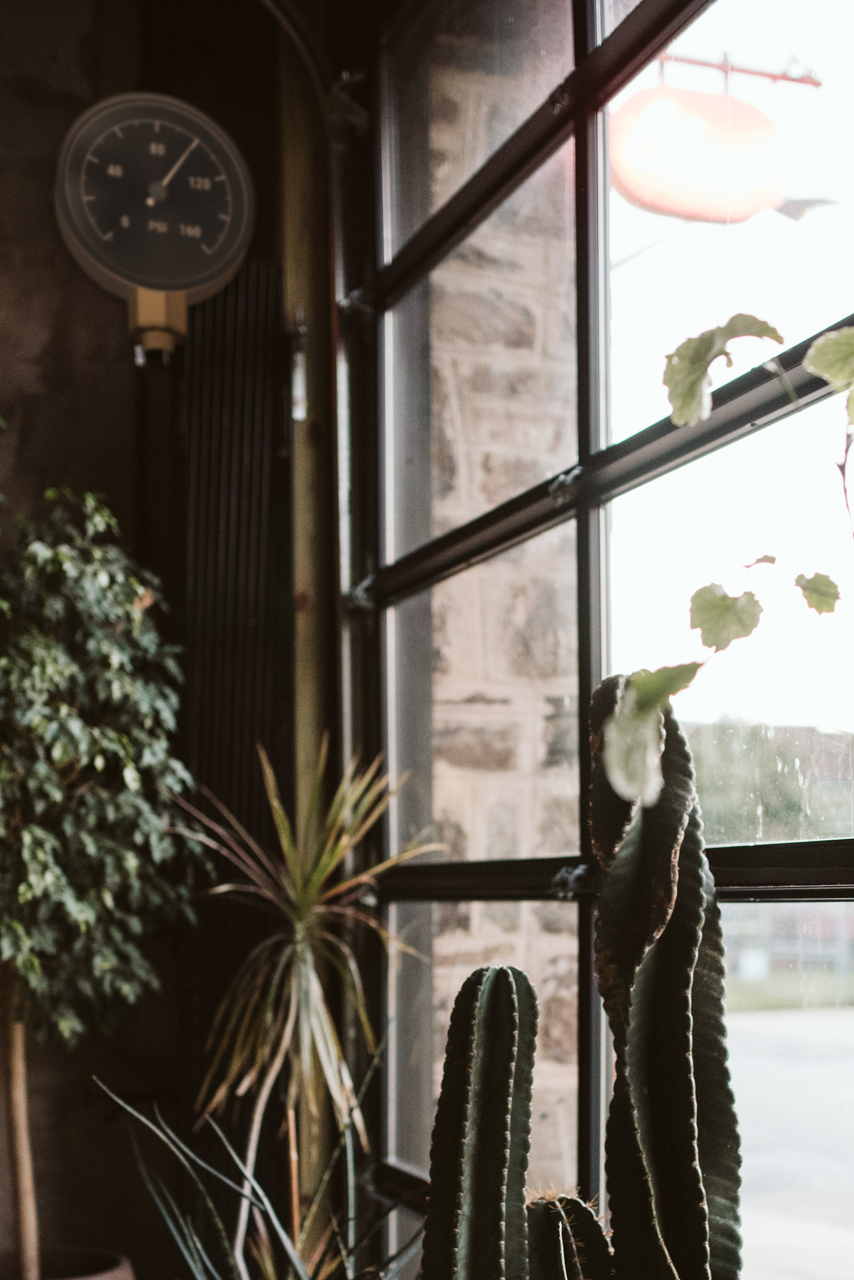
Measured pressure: 100 psi
